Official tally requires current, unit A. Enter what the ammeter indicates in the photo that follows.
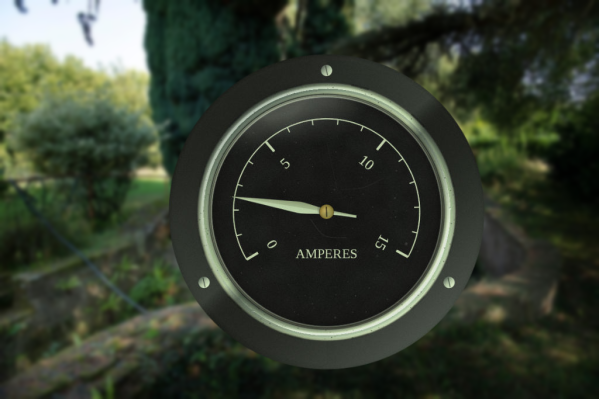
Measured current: 2.5 A
